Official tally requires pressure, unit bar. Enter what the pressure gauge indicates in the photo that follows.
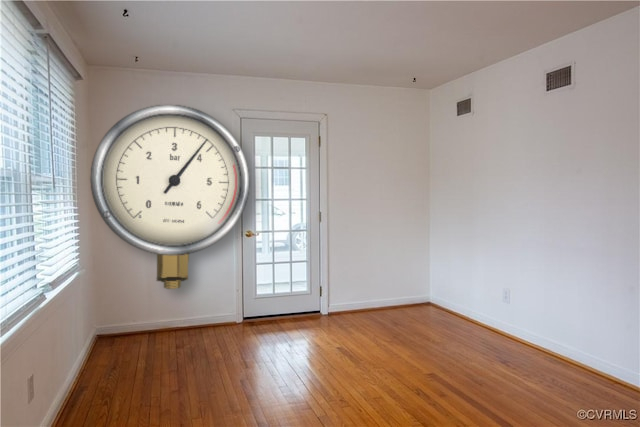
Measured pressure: 3.8 bar
